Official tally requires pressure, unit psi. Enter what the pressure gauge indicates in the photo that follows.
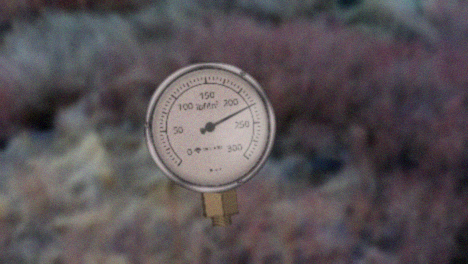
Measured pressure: 225 psi
